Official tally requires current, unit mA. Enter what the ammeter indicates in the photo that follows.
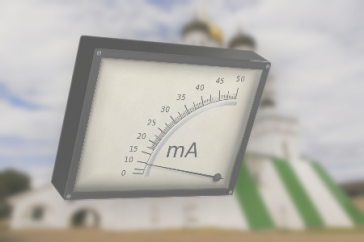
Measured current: 10 mA
